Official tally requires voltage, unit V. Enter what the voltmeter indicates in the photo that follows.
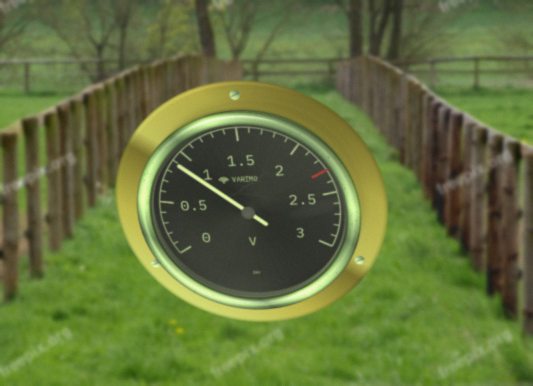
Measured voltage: 0.9 V
